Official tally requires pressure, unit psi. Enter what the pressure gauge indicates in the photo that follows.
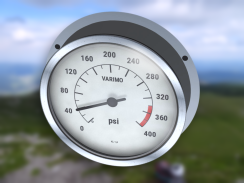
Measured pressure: 40 psi
